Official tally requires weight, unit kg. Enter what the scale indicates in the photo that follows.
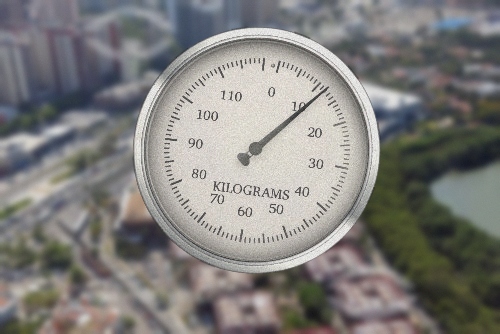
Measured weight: 12 kg
